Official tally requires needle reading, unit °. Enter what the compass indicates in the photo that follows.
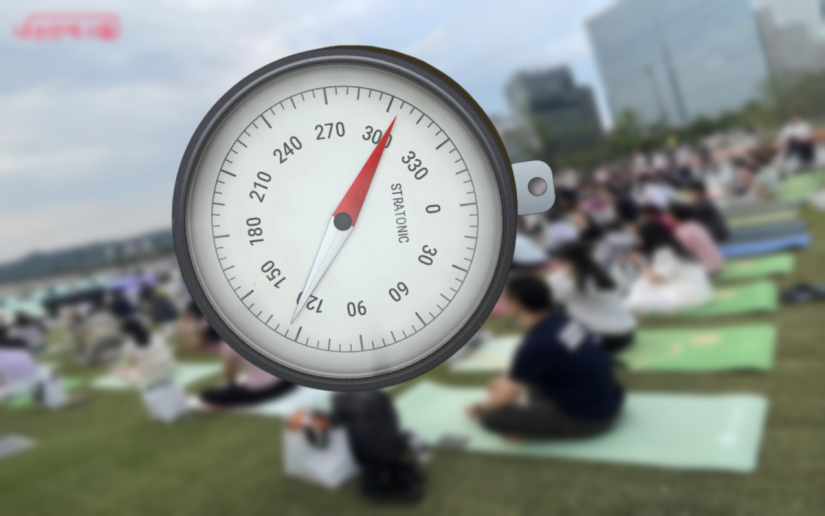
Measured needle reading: 305 °
